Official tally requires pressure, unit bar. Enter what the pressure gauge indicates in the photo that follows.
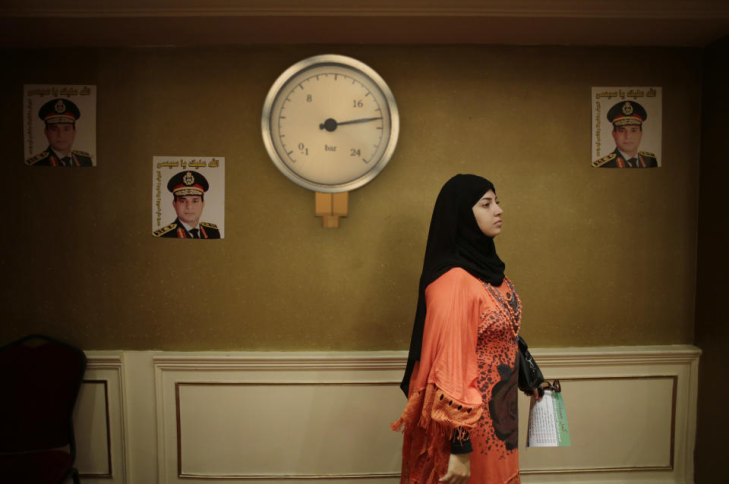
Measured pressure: 19 bar
